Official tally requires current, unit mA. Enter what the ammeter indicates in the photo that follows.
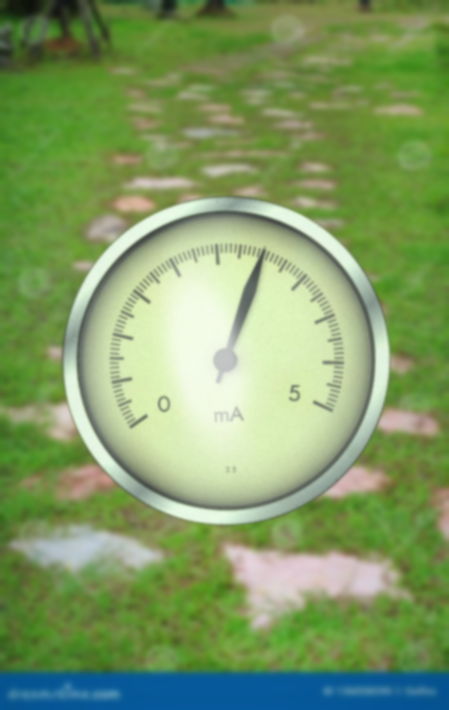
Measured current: 3 mA
